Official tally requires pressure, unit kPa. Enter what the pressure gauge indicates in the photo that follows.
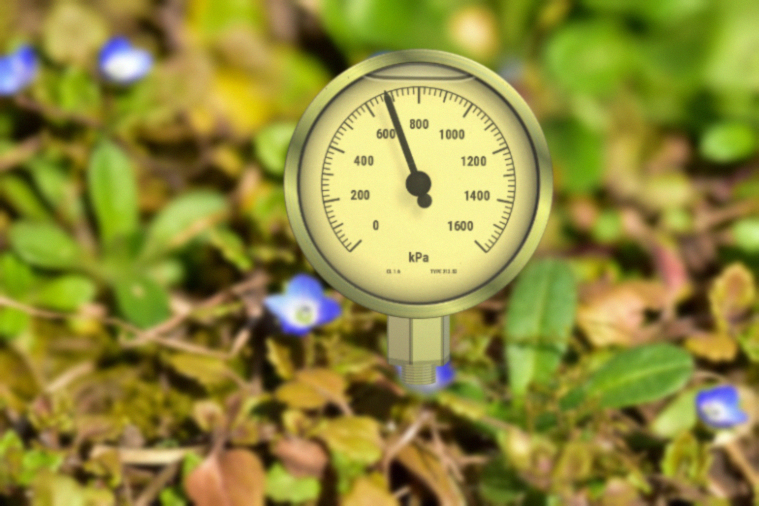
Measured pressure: 680 kPa
